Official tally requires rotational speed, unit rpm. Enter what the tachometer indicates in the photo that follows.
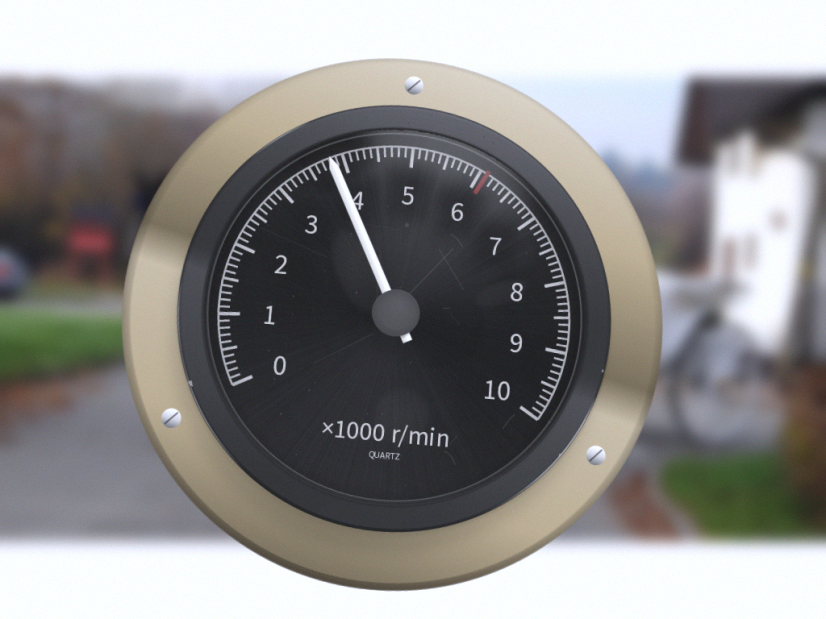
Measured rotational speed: 3800 rpm
